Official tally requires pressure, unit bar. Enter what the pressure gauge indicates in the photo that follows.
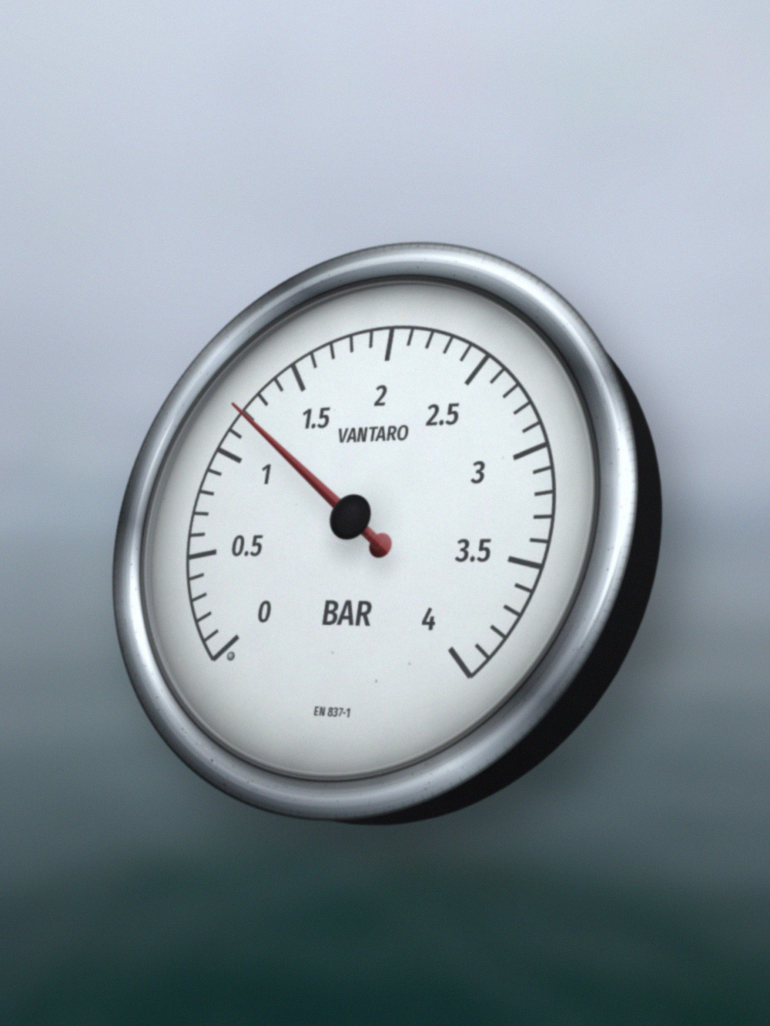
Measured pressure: 1.2 bar
